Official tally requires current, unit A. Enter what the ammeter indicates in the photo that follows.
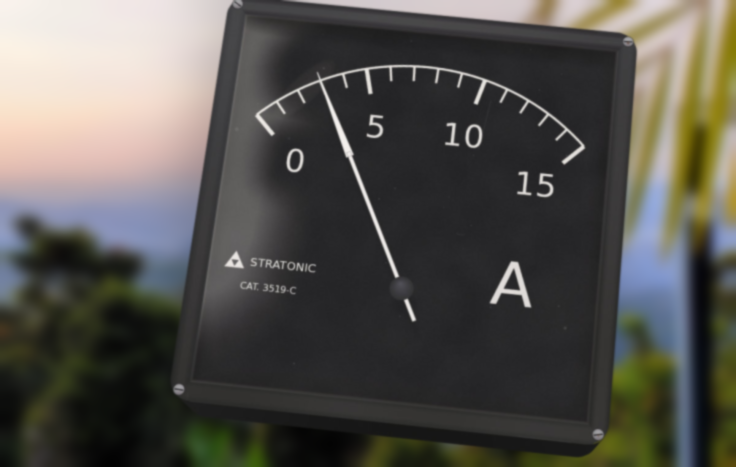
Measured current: 3 A
